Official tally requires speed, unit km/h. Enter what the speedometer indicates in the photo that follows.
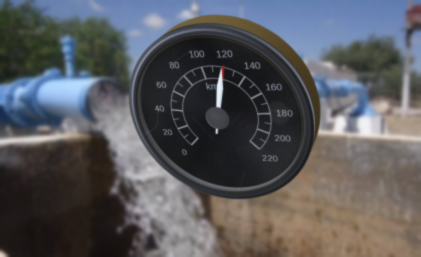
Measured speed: 120 km/h
